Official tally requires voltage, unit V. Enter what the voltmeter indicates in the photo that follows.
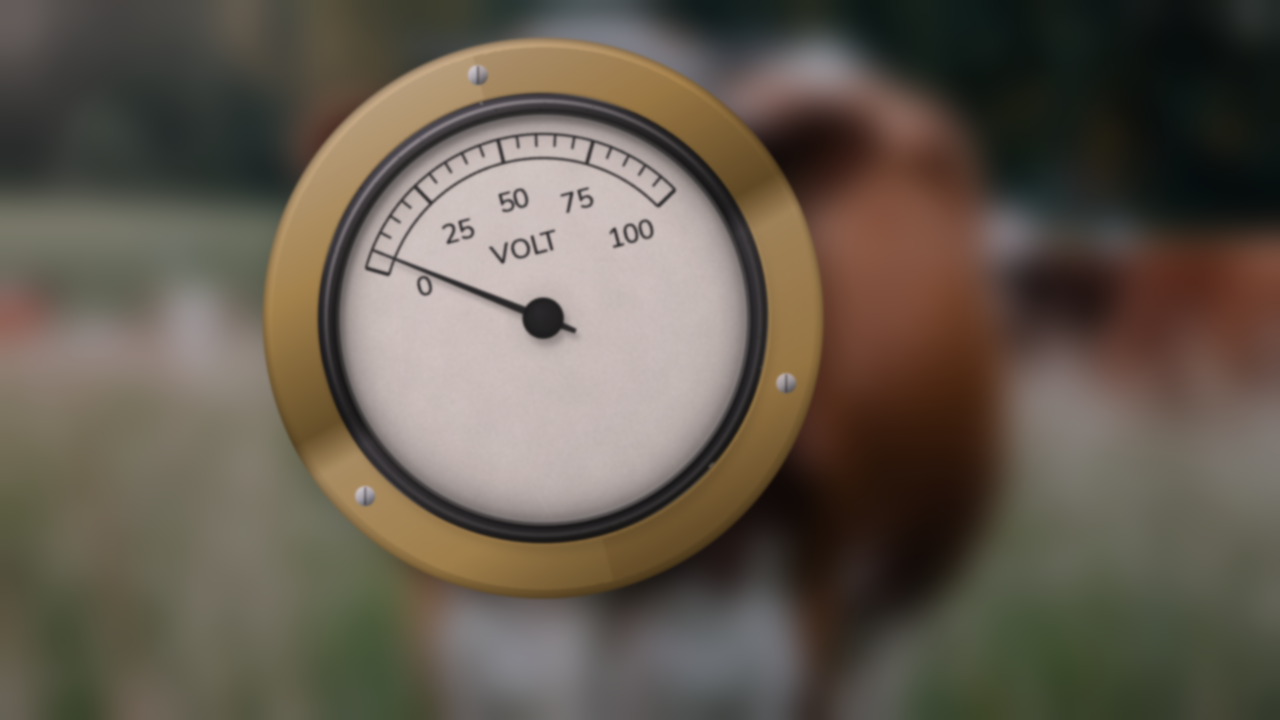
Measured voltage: 5 V
